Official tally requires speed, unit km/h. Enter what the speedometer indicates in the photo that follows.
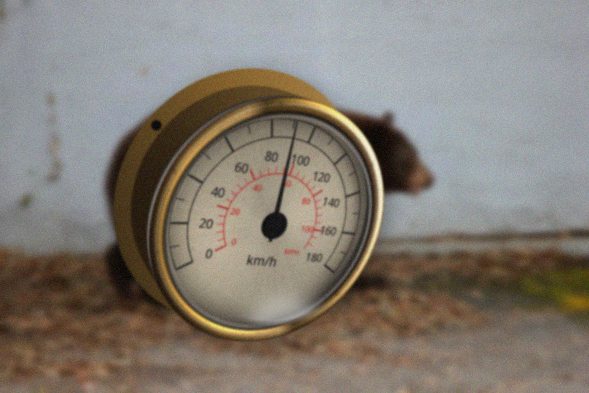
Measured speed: 90 km/h
